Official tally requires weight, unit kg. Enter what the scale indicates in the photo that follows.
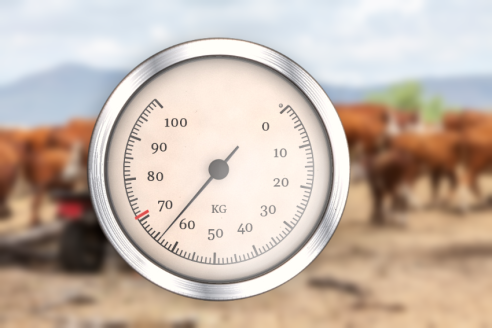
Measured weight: 64 kg
